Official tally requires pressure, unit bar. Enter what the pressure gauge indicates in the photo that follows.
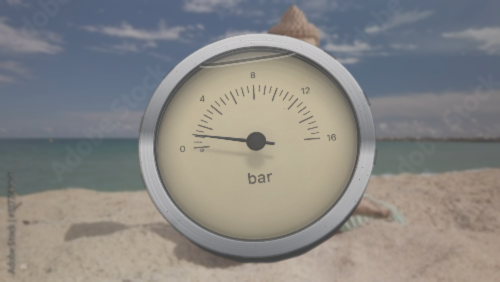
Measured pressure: 1 bar
